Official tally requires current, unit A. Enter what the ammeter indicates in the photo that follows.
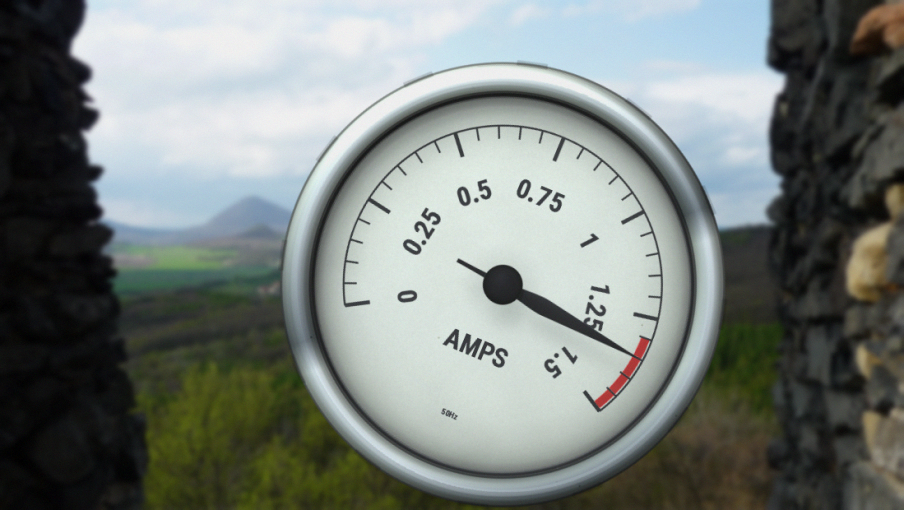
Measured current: 1.35 A
